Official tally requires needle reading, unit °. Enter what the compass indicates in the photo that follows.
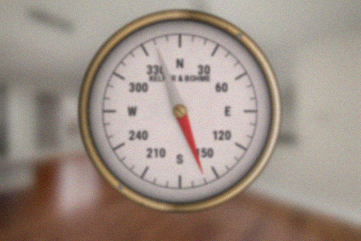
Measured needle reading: 160 °
